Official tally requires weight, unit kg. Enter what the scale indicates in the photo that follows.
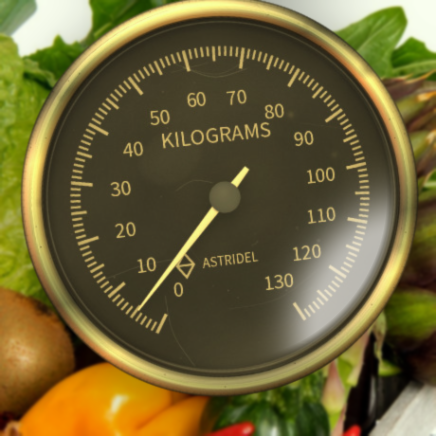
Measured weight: 5 kg
